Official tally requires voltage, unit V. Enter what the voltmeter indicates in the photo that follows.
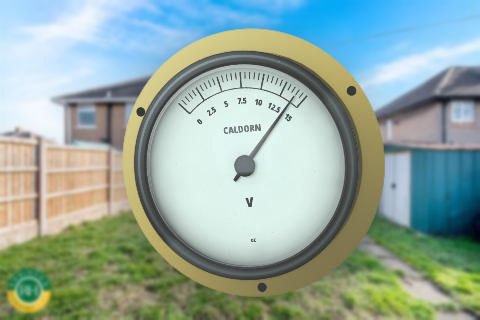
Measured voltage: 14 V
